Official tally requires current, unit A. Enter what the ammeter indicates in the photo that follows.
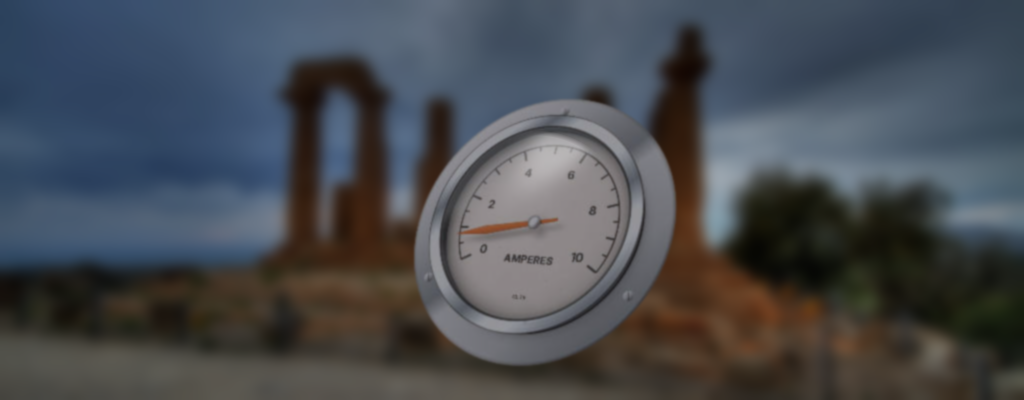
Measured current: 0.75 A
